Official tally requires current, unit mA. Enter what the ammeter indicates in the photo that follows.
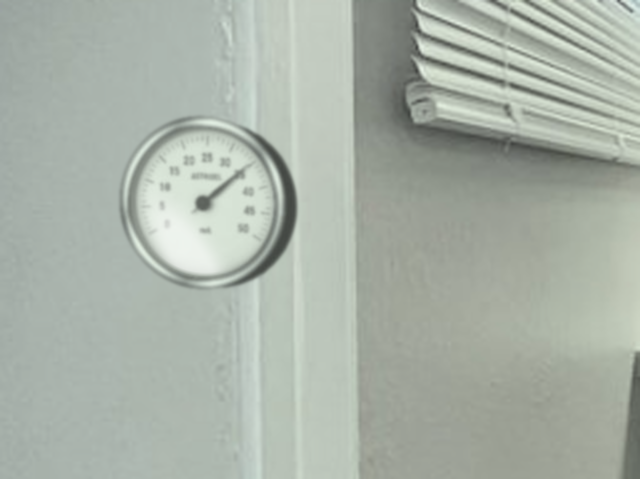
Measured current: 35 mA
